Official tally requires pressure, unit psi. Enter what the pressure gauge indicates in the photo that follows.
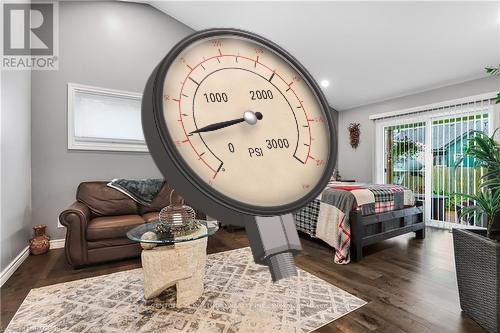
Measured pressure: 400 psi
